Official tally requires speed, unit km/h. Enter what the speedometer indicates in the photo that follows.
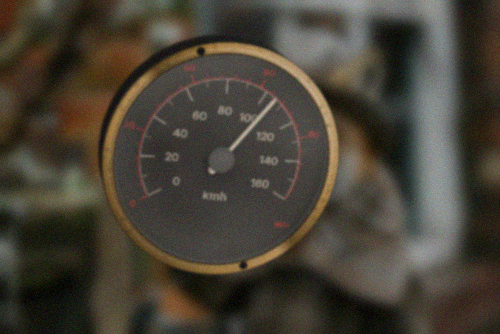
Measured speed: 105 km/h
